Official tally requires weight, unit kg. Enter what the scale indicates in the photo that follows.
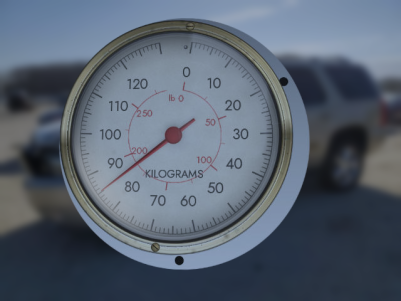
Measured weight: 85 kg
